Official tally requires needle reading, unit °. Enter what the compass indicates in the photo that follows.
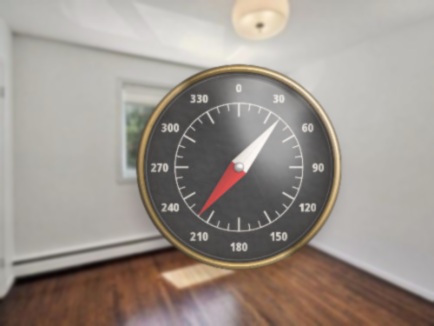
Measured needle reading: 220 °
